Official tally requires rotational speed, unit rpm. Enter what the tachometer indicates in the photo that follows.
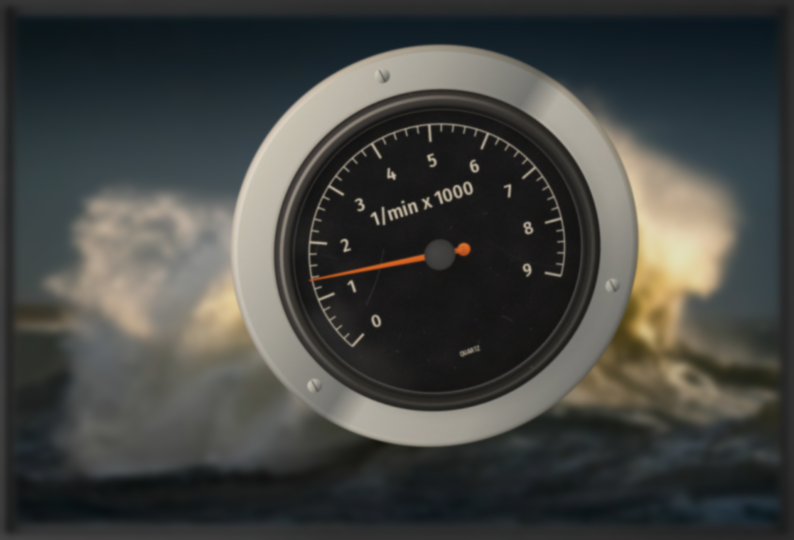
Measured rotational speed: 1400 rpm
